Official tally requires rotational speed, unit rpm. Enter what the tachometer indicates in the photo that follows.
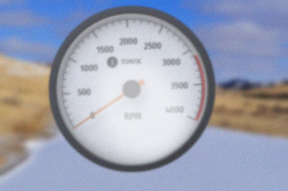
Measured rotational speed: 0 rpm
